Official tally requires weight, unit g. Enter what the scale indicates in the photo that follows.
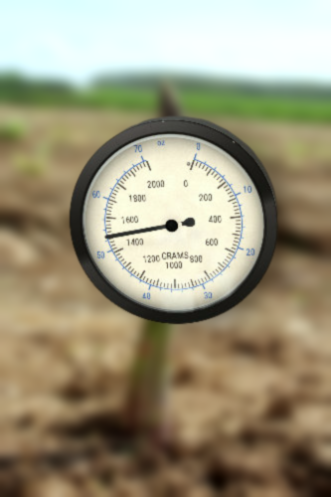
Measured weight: 1500 g
